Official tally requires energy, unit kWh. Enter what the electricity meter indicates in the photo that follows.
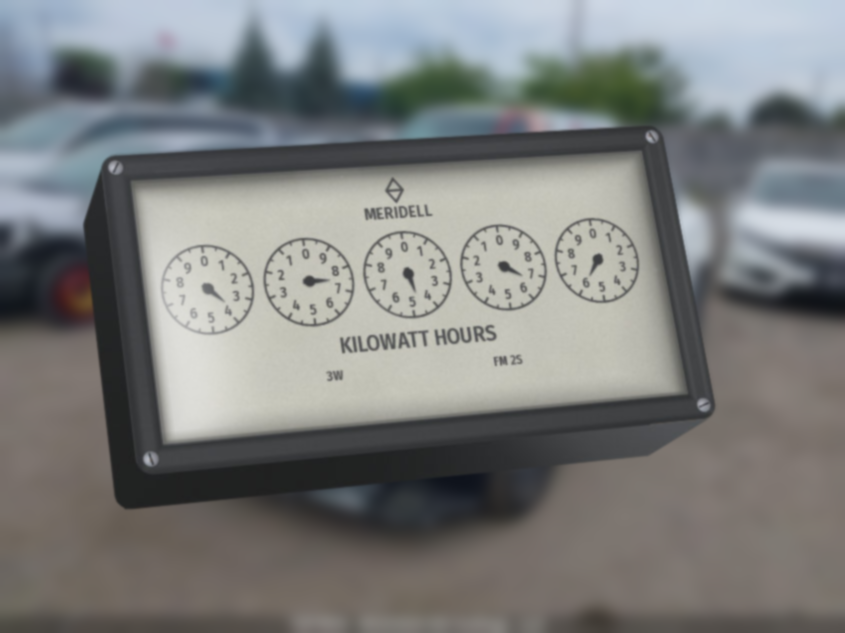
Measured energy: 37466 kWh
